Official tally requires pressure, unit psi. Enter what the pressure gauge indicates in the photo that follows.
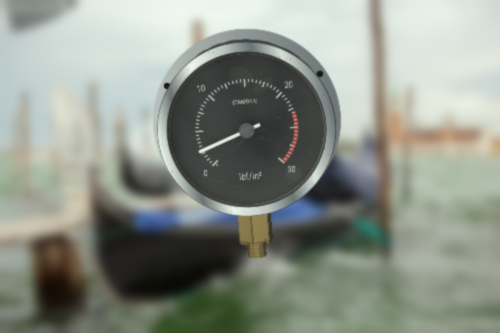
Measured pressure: 2.5 psi
